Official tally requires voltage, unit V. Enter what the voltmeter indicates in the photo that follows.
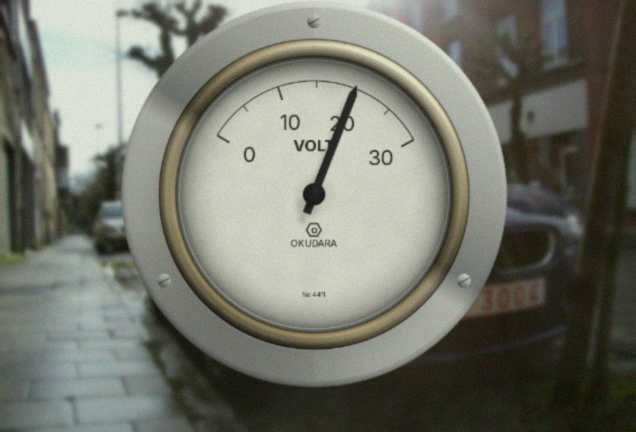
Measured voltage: 20 V
